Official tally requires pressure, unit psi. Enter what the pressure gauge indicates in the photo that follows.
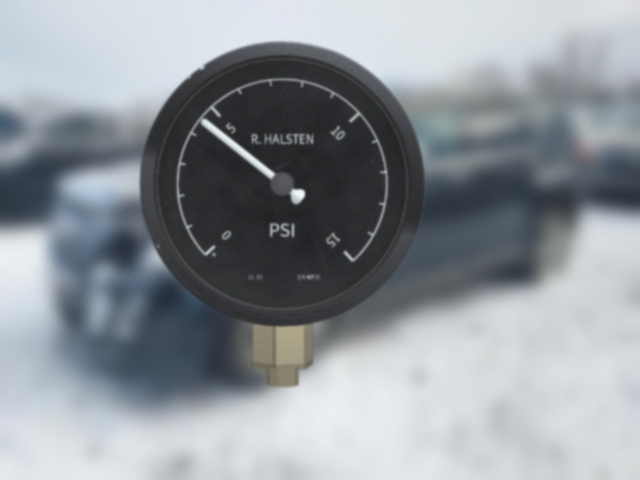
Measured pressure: 4.5 psi
